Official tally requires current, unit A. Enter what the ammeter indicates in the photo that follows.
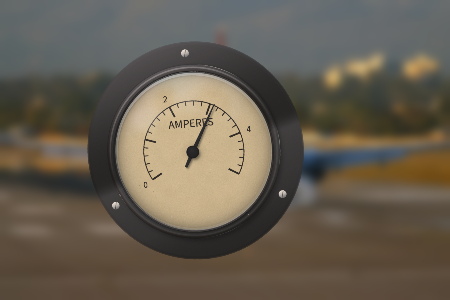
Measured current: 3.1 A
